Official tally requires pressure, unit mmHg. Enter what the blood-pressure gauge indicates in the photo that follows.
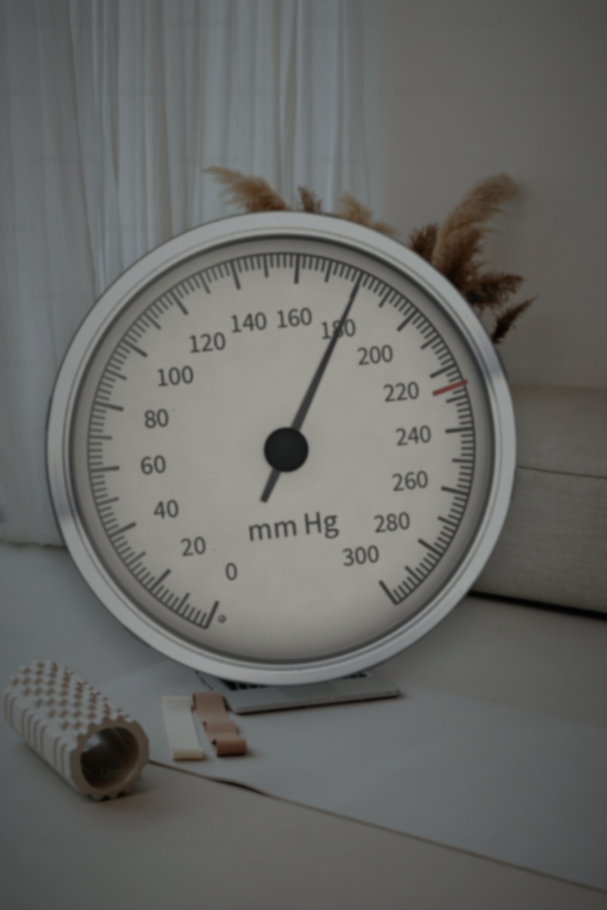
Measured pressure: 180 mmHg
